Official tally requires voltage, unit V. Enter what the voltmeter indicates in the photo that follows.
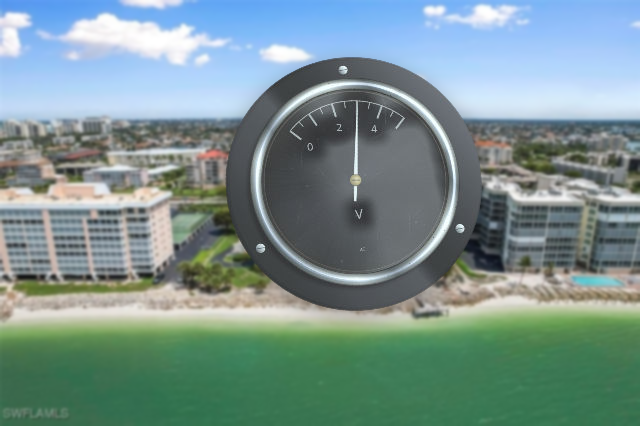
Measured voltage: 3 V
